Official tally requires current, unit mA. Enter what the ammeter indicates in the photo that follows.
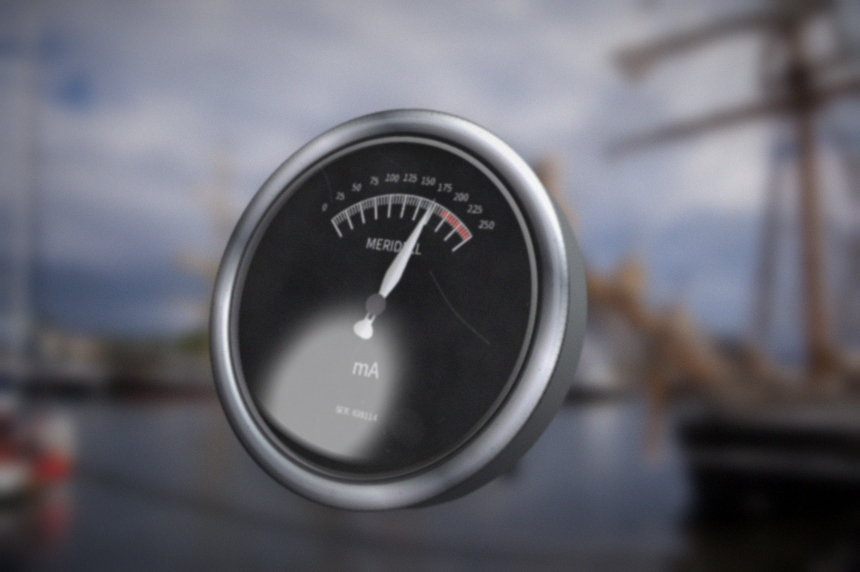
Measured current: 175 mA
